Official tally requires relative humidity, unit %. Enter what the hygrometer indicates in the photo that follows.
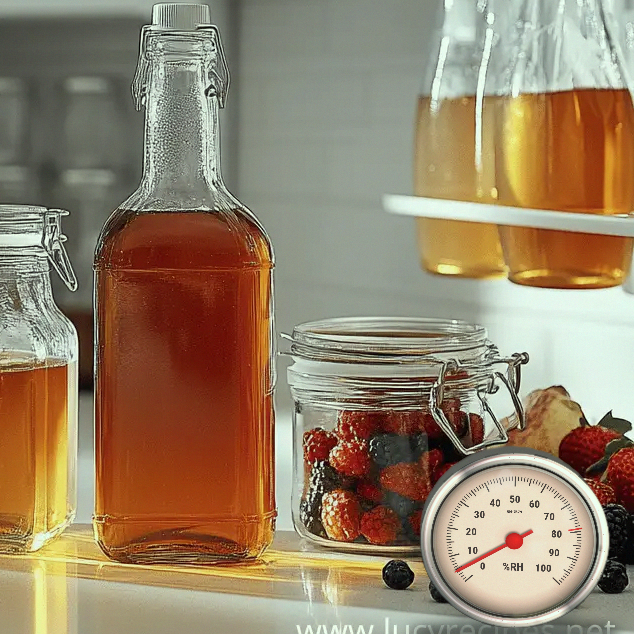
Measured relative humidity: 5 %
